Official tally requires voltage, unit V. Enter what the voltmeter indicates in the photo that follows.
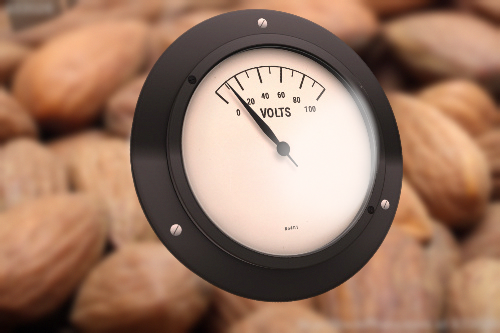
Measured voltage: 10 V
